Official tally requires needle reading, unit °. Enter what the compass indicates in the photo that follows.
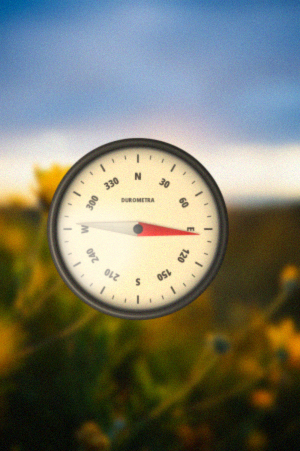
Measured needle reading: 95 °
